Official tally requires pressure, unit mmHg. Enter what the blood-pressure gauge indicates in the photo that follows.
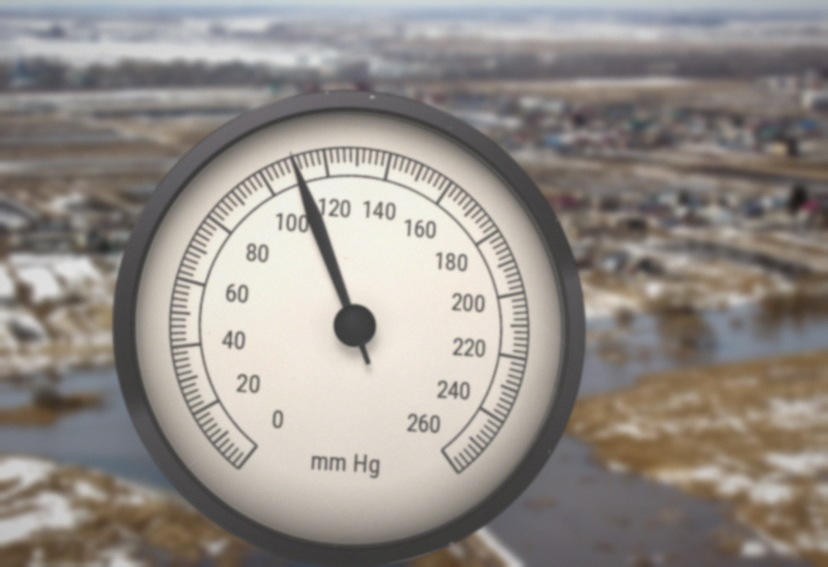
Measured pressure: 110 mmHg
